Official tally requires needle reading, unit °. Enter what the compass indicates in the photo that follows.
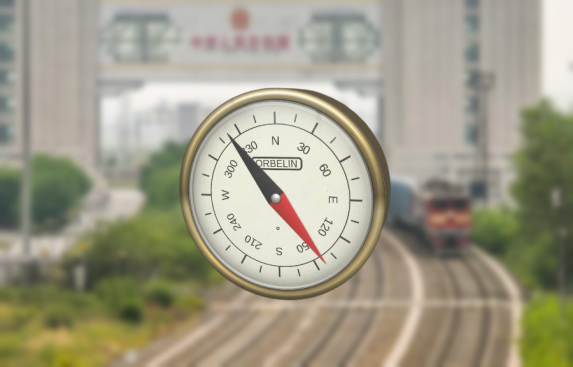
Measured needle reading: 142.5 °
